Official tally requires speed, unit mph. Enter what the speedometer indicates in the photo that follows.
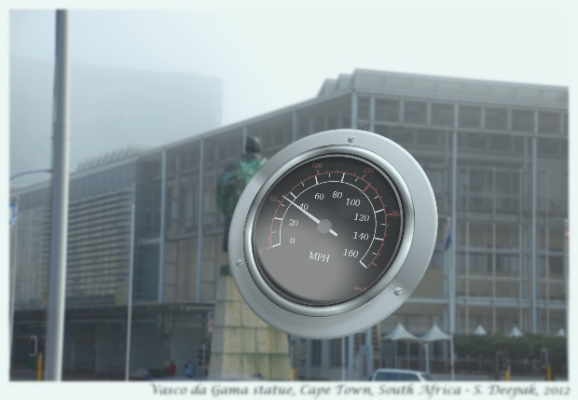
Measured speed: 35 mph
